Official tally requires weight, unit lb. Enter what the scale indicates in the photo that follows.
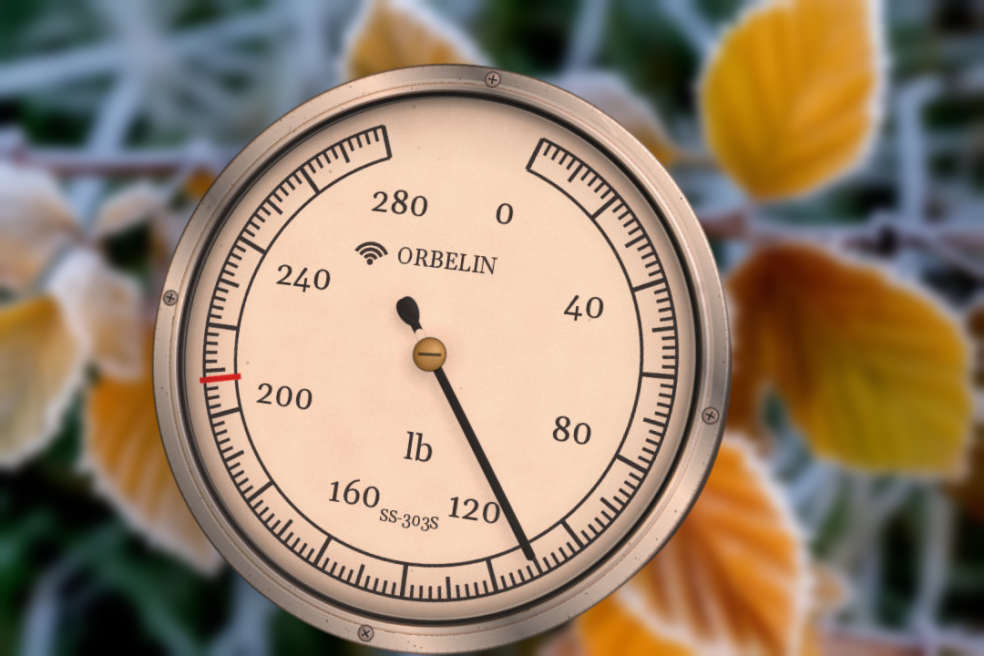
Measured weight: 110 lb
